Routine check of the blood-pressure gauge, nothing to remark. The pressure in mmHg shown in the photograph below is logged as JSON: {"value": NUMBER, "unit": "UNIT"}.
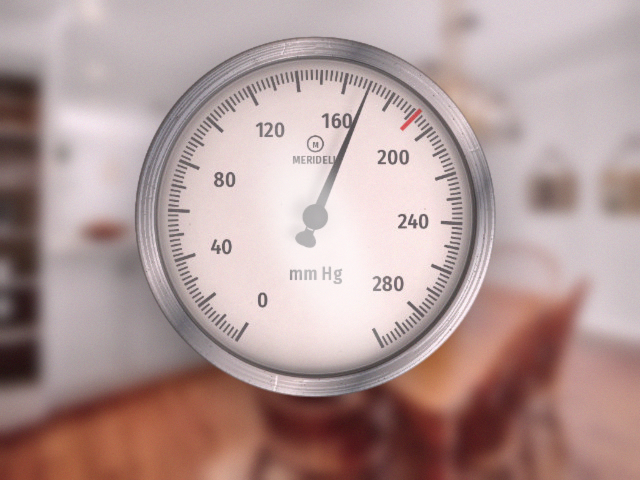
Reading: {"value": 170, "unit": "mmHg"}
